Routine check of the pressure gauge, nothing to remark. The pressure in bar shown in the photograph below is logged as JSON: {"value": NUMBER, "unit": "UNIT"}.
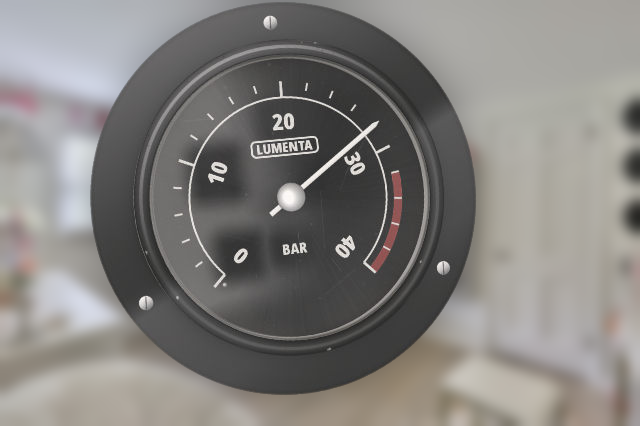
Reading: {"value": 28, "unit": "bar"}
